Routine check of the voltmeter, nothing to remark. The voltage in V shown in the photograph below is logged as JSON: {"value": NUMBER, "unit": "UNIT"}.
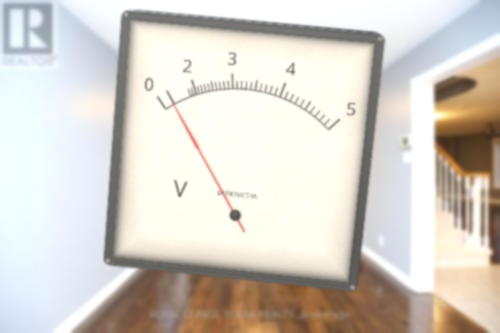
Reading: {"value": 1, "unit": "V"}
